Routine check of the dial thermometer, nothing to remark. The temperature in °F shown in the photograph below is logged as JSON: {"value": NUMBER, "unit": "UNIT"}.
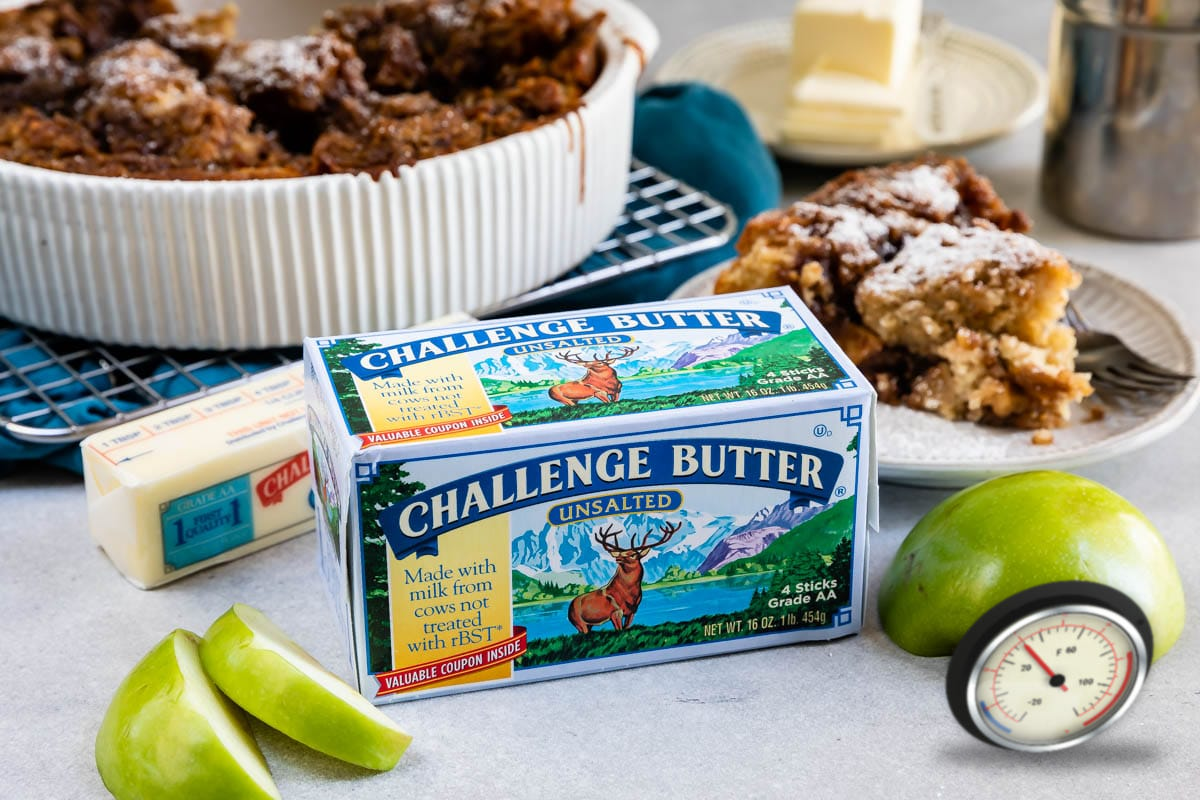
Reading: {"value": 32, "unit": "°F"}
